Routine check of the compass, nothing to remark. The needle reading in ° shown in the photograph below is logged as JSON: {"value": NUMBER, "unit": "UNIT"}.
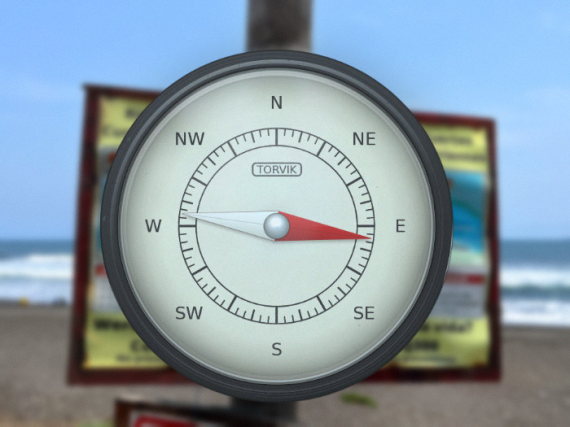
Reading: {"value": 97.5, "unit": "°"}
